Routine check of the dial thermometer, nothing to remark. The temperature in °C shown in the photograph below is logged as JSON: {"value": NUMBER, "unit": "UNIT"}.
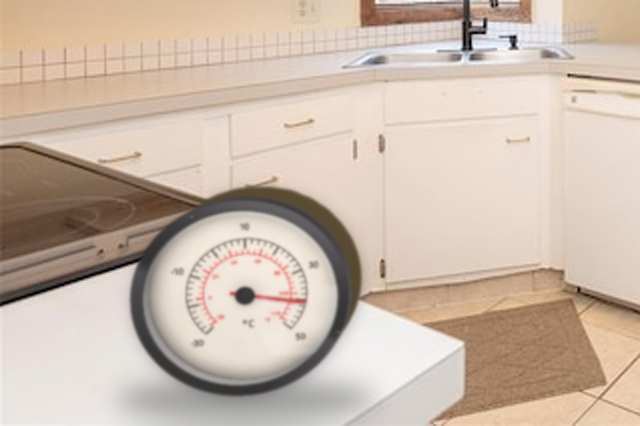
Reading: {"value": 40, "unit": "°C"}
